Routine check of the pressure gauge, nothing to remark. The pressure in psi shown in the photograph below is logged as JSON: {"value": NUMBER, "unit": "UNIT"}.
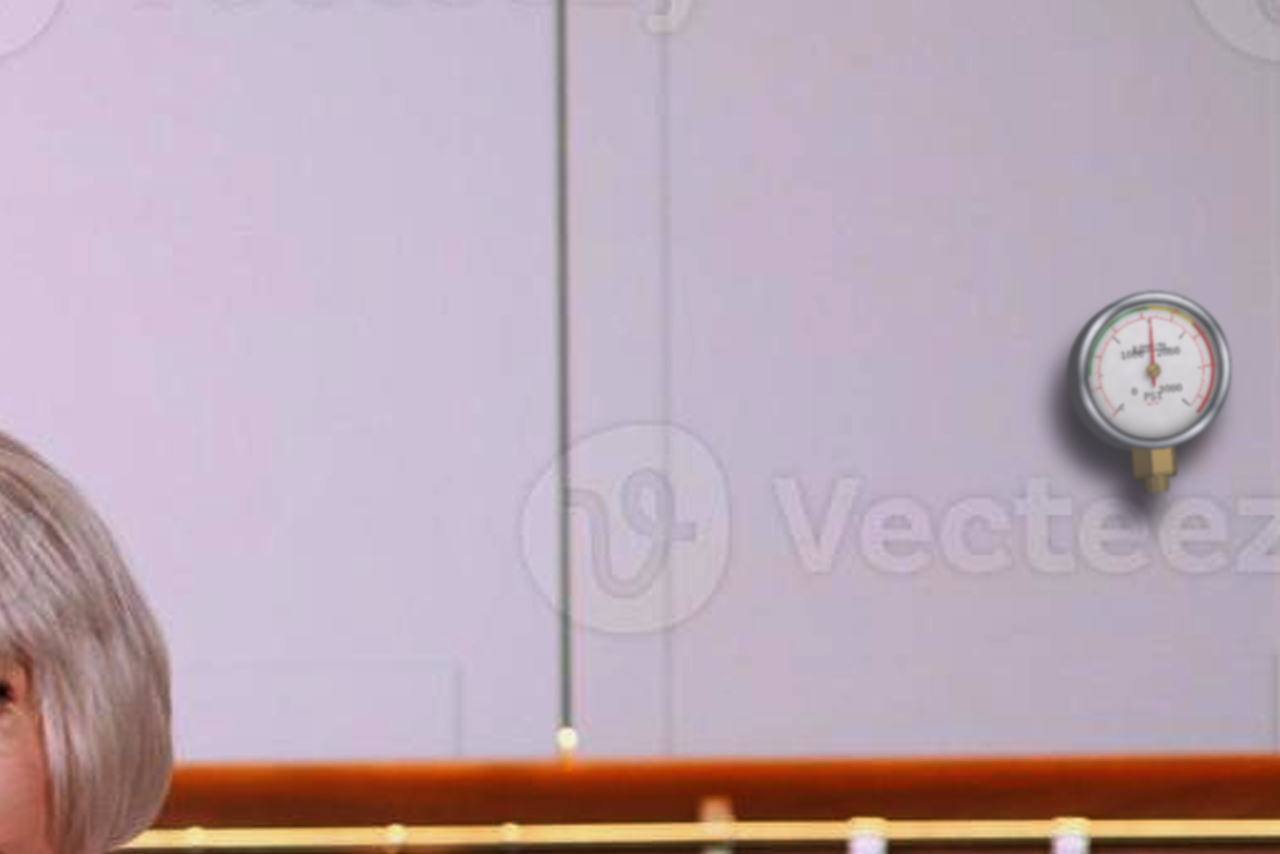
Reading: {"value": 1500, "unit": "psi"}
